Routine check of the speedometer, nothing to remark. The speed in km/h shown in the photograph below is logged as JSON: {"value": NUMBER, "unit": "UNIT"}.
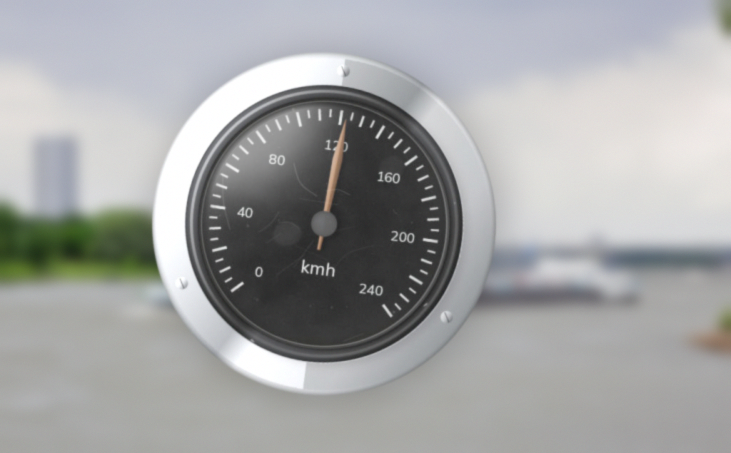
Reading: {"value": 122.5, "unit": "km/h"}
